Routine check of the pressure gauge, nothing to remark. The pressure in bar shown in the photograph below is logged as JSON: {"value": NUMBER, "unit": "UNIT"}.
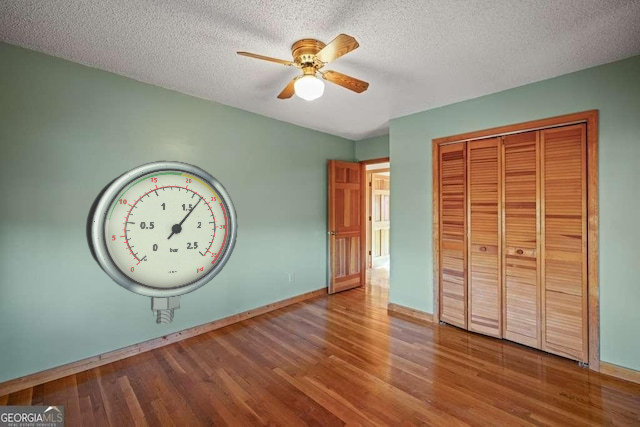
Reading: {"value": 1.6, "unit": "bar"}
